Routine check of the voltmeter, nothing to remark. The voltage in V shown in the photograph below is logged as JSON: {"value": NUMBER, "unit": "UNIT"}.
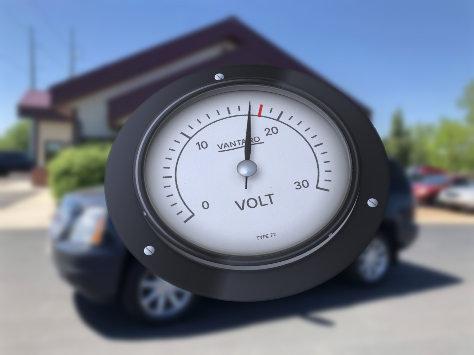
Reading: {"value": 17, "unit": "V"}
